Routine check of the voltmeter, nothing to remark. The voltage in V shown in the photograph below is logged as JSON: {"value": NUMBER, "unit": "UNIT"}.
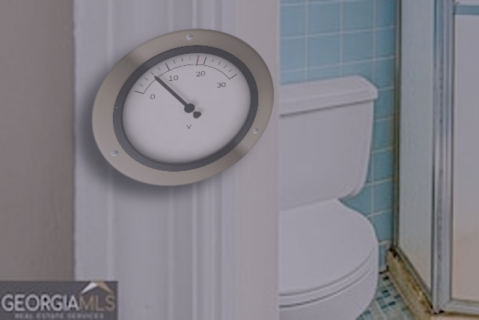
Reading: {"value": 6, "unit": "V"}
